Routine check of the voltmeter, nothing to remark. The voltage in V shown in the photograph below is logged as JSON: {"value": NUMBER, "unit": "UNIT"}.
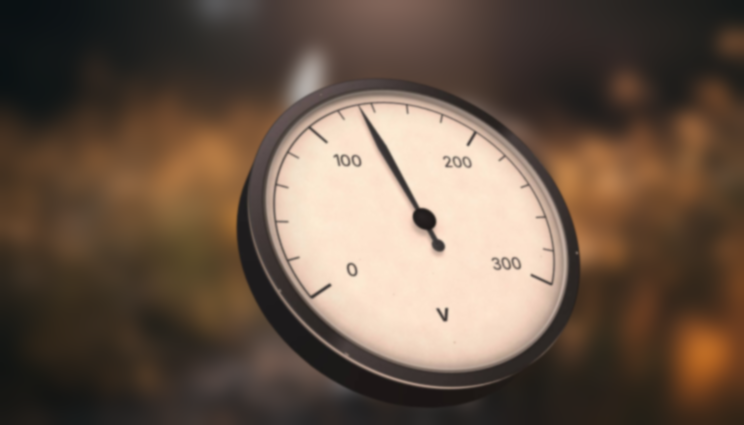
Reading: {"value": 130, "unit": "V"}
